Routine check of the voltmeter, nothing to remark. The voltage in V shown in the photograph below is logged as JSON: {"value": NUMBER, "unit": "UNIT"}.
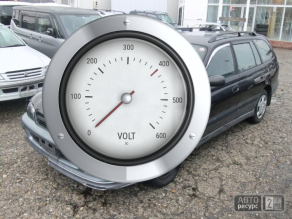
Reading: {"value": 0, "unit": "V"}
